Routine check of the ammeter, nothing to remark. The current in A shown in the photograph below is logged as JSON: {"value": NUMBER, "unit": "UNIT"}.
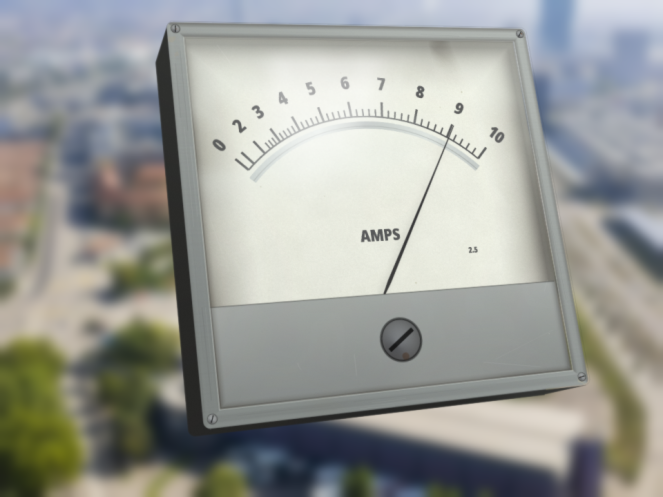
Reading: {"value": 9, "unit": "A"}
